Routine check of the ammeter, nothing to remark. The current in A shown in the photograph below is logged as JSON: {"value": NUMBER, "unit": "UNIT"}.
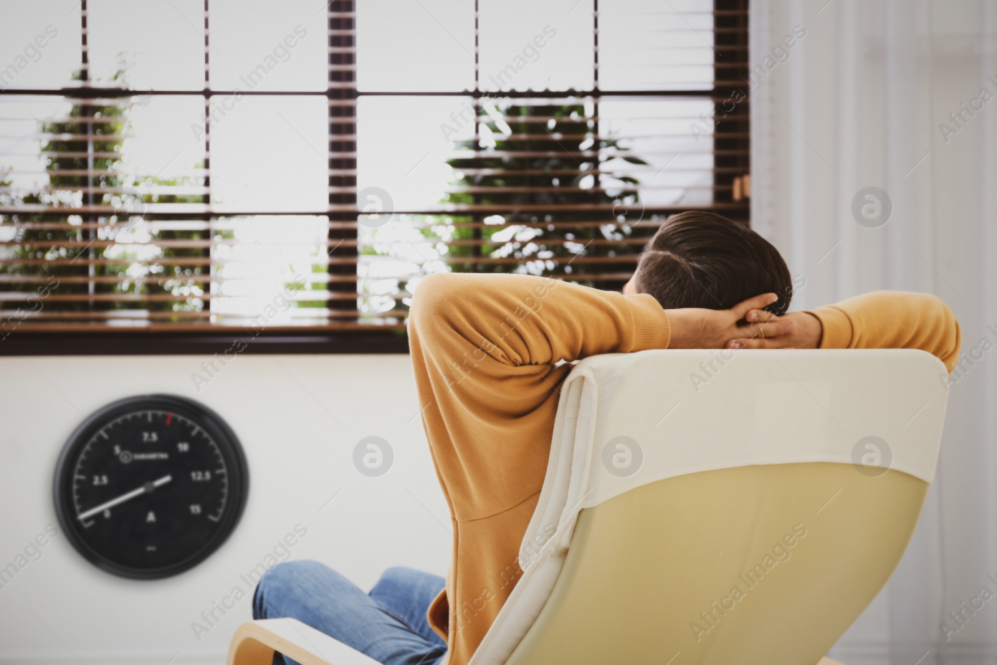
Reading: {"value": 0.5, "unit": "A"}
